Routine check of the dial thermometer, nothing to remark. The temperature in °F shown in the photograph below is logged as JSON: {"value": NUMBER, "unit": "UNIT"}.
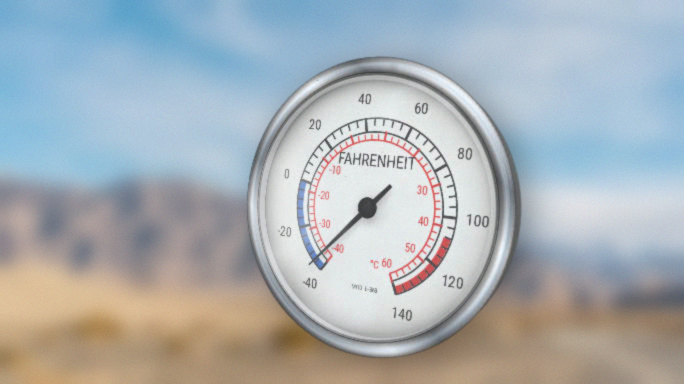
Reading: {"value": -36, "unit": "°F"}
